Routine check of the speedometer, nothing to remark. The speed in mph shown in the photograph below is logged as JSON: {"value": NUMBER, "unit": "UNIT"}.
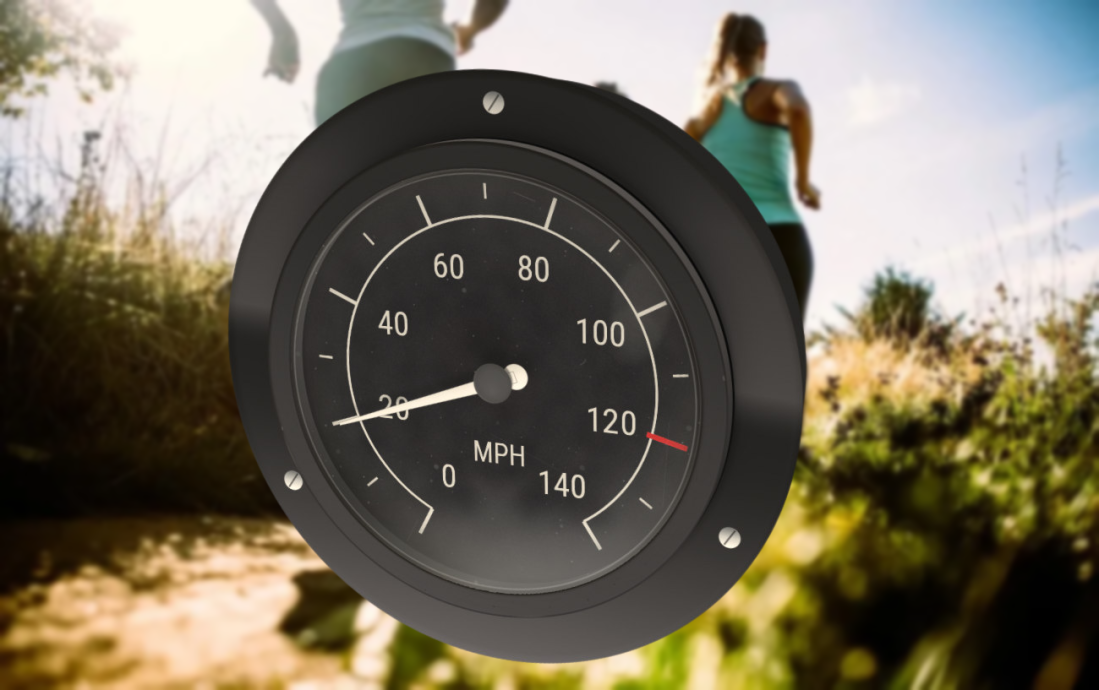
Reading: {"value": 20, "unit": "mph"}
